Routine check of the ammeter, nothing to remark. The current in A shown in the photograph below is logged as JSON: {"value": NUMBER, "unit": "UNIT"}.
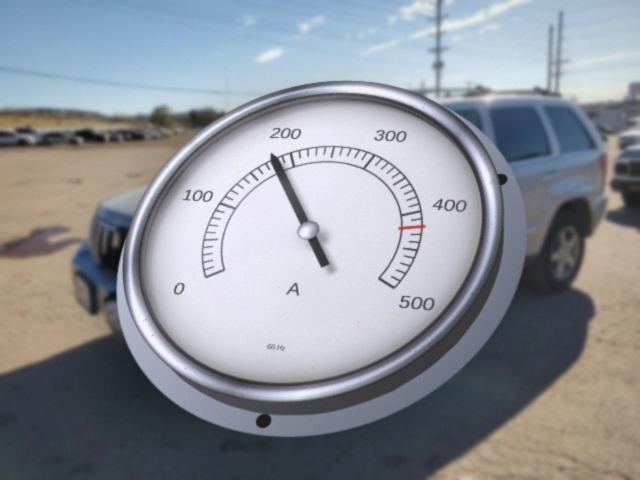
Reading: {"value": 180, "unit": "A"}
